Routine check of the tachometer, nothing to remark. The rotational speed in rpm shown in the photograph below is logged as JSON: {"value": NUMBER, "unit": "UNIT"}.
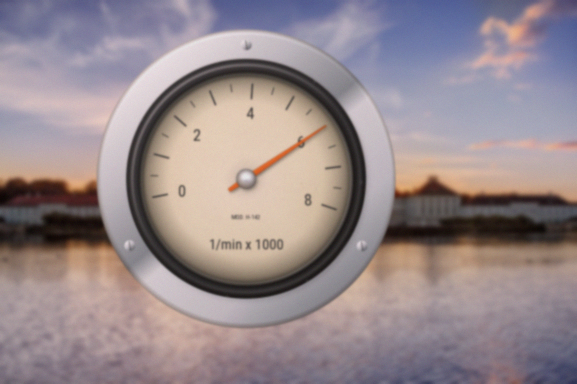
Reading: {"value": 6000, "unit": "rpm"}
